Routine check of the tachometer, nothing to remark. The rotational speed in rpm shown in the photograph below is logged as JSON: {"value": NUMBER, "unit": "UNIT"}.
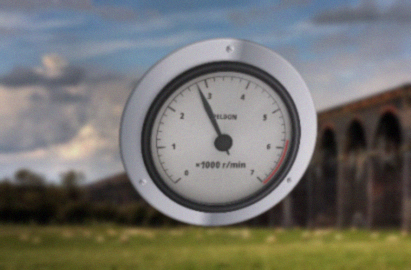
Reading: {"value": 2800, "unit": "rpm"}
